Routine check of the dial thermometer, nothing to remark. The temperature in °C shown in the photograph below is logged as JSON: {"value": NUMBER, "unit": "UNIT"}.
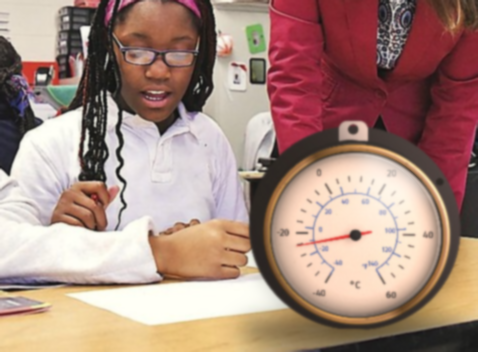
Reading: {"value": -24, "unit": "°C"}
